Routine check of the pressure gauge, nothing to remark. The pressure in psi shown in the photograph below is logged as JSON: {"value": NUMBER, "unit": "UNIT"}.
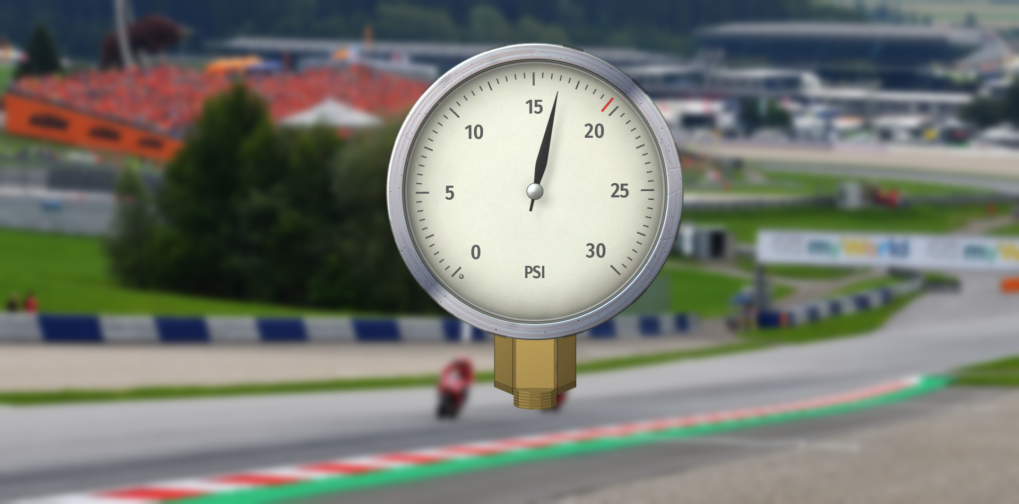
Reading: {"value": 16.5, "unit": "psi"}
